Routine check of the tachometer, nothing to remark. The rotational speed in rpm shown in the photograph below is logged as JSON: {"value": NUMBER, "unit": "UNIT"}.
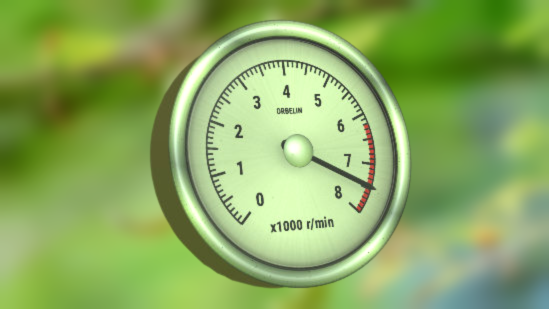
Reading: {"value": 7500, "unit": "rpm"}
